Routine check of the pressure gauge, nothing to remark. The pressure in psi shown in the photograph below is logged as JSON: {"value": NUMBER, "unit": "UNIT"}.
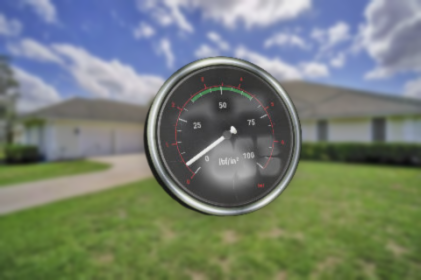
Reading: {"value": 5, "unit": "psi"}
